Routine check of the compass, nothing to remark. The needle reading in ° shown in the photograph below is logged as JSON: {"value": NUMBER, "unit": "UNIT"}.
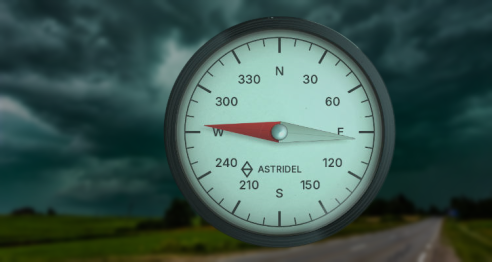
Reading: {"value": 275, "unit": "°"}
